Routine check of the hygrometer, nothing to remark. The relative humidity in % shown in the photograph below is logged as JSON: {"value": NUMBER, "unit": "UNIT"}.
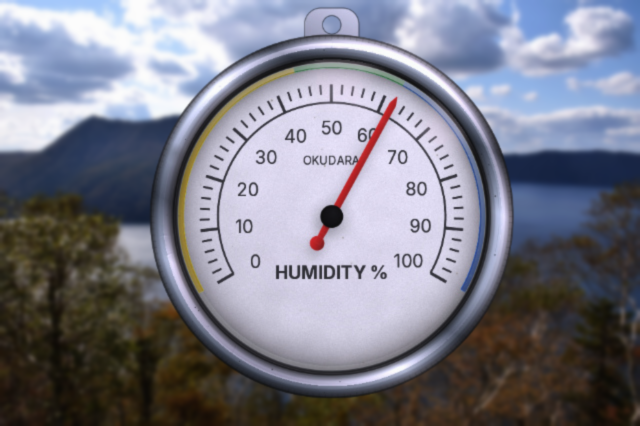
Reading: {"value": 62, "unit": "%"}
